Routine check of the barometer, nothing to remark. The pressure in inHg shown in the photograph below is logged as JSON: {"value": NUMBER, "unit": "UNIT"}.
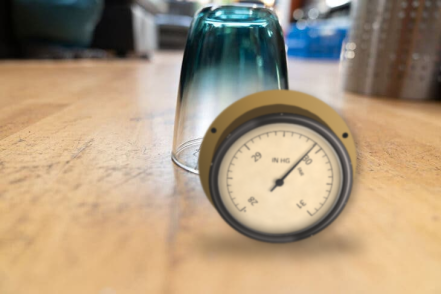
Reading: {"value": 29.9, "unit": "inHg"}
